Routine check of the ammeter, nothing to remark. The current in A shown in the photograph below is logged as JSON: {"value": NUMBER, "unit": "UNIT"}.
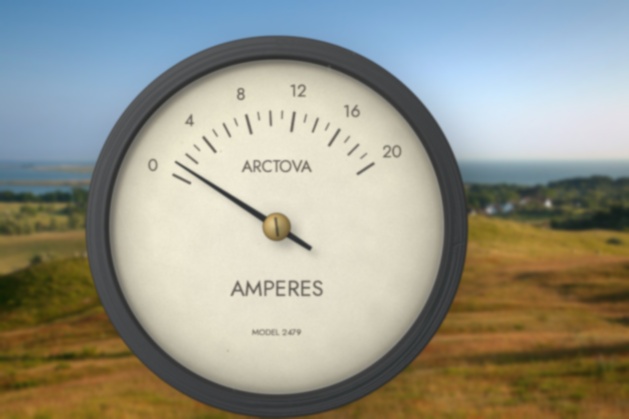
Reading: {"value": 1, "unit": "A"}
